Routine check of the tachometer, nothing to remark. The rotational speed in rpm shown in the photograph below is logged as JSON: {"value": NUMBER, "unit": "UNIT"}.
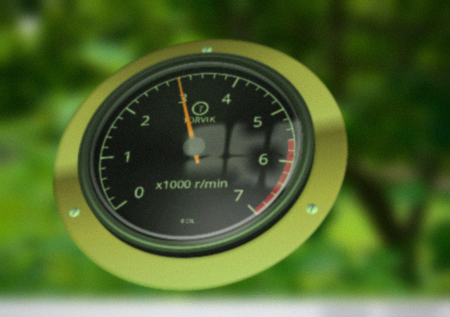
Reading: {"value": 3000, "unit": "rpm"}
